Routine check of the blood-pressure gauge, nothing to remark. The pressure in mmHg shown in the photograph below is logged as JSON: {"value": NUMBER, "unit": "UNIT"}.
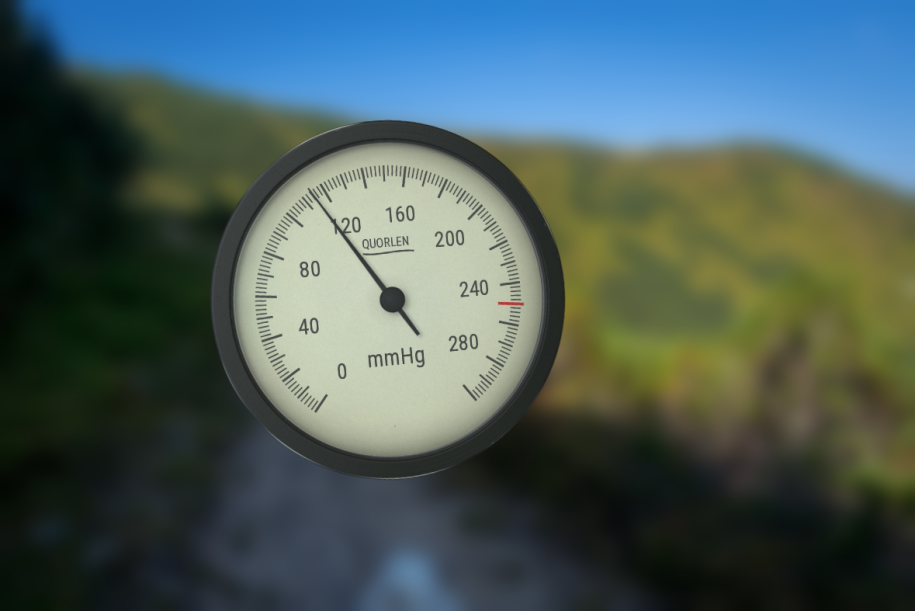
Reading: {"value": 114, "unit": "mmHg"}
